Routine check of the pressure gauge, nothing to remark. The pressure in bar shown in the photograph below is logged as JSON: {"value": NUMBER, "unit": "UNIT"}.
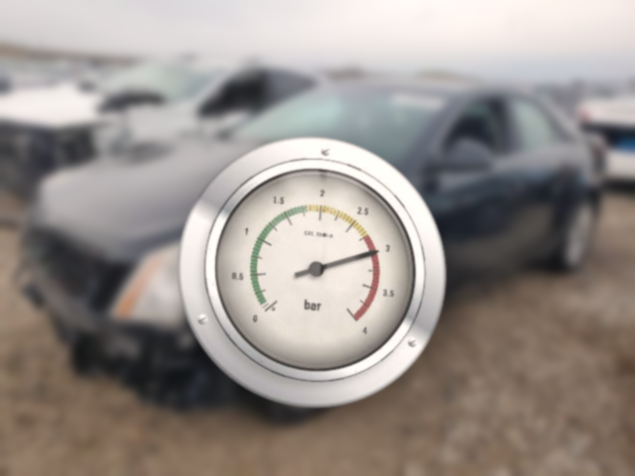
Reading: {"value": 3, "unit": "bar"}
